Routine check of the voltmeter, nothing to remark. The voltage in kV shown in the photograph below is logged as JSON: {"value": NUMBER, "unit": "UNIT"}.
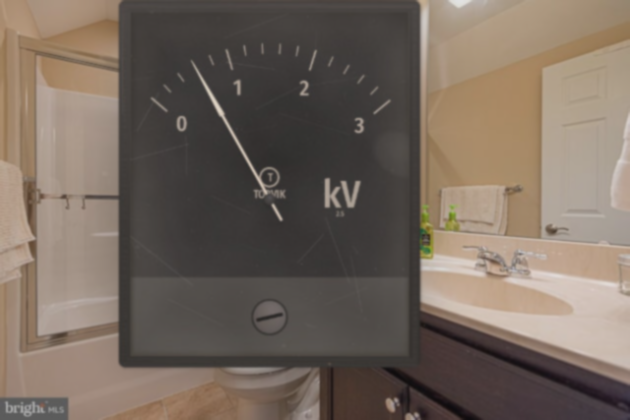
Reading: {"value": 0.6, "unit": "kV"}
